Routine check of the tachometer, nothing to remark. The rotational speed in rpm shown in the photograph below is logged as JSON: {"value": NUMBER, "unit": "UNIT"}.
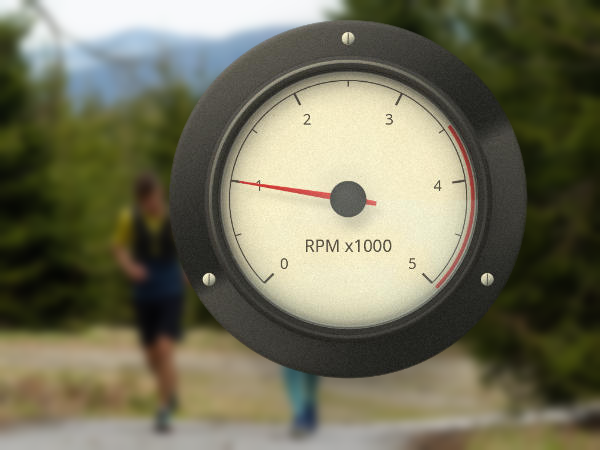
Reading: {"value": 1000, "unit": "rpm"}
